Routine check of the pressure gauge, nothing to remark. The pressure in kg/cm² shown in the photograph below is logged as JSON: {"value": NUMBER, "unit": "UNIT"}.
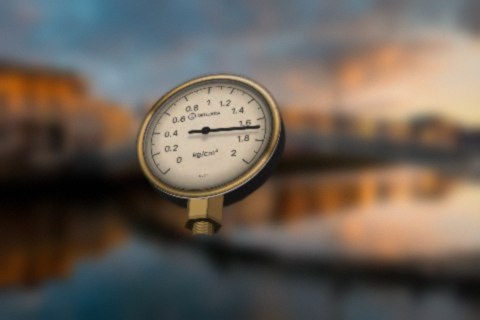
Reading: {"value": 1.7, "unit": "kg/cm²"}
